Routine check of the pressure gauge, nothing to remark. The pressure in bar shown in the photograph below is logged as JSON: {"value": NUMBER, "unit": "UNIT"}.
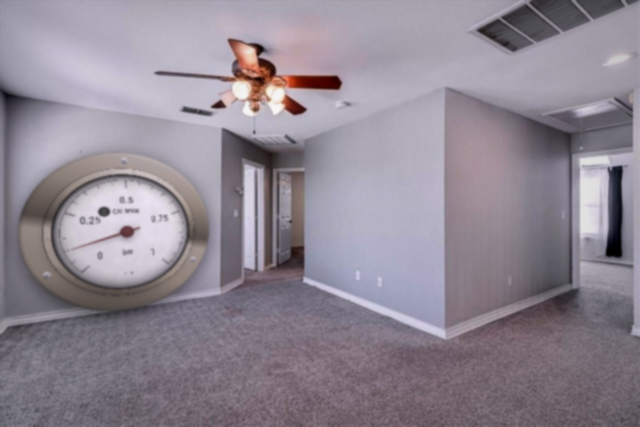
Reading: {"value": 0.1, "unit": "bar"}
